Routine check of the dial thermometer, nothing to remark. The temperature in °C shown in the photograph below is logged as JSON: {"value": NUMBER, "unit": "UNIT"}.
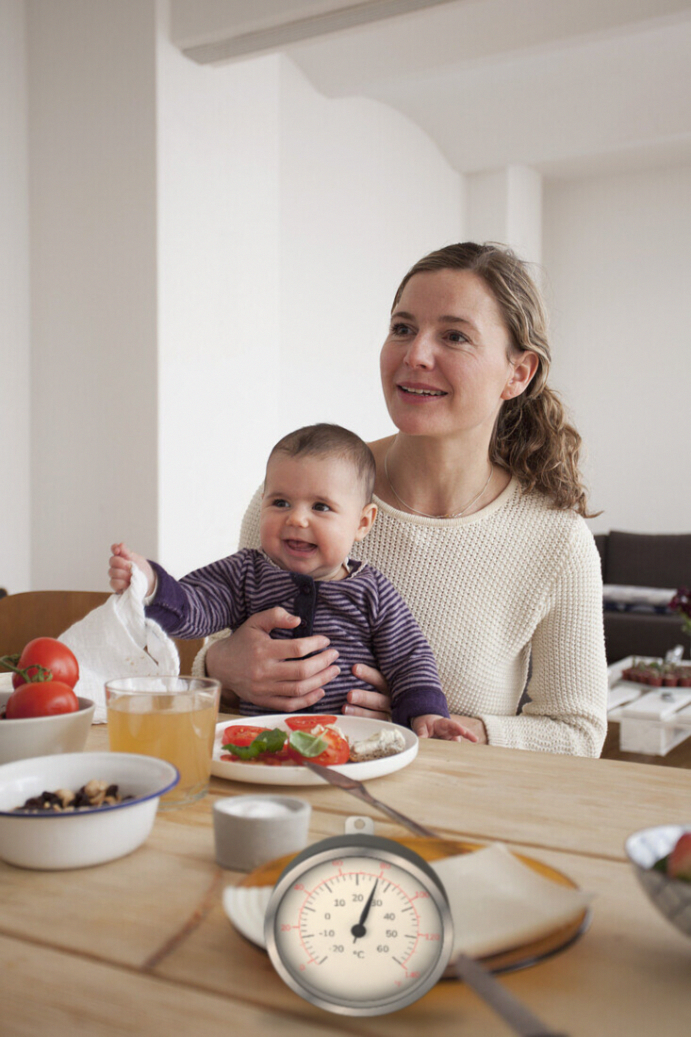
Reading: {"value": 26, "unit": "°C"}
